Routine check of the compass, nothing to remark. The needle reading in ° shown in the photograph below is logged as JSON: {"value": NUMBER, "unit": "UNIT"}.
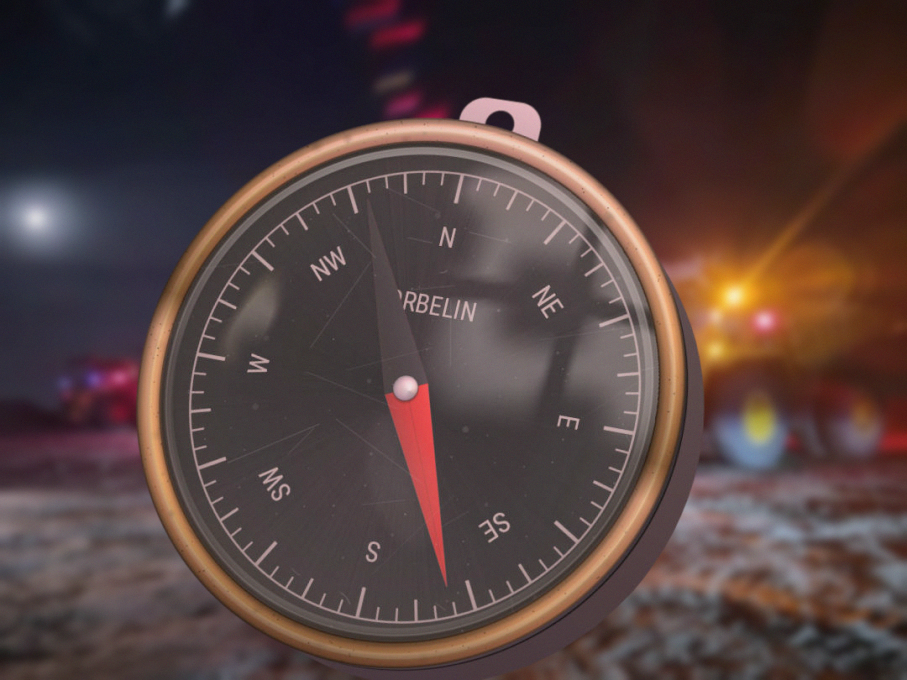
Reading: {"value": 155, "unit": "°"}
